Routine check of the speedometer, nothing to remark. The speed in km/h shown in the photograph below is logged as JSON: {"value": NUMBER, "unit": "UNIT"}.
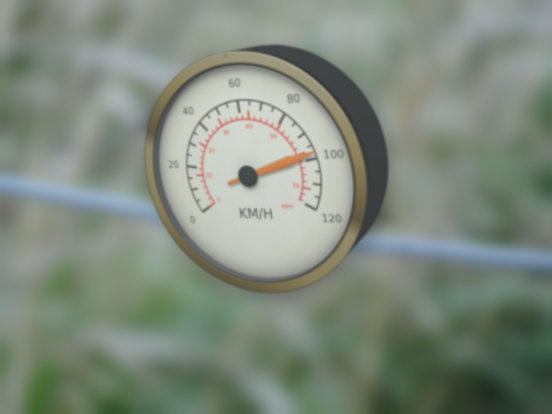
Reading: {"value": 97.5, "unit": "km/h"}
